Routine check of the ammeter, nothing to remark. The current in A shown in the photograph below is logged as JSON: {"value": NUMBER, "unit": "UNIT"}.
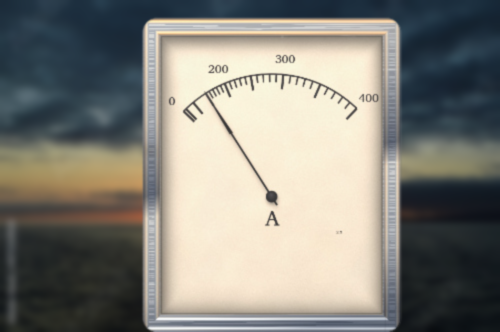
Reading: {"value": 150, "unit": "A"}
